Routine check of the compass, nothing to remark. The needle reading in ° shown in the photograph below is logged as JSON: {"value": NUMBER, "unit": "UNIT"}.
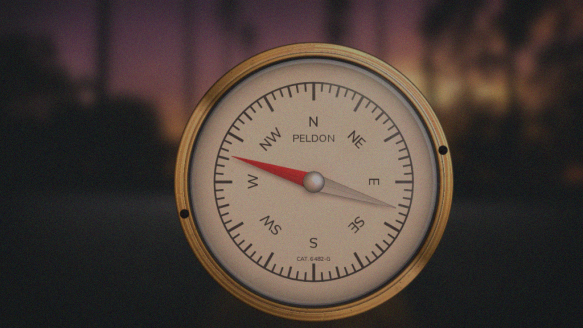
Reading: {"value": 287.5, "unit": "°"}
